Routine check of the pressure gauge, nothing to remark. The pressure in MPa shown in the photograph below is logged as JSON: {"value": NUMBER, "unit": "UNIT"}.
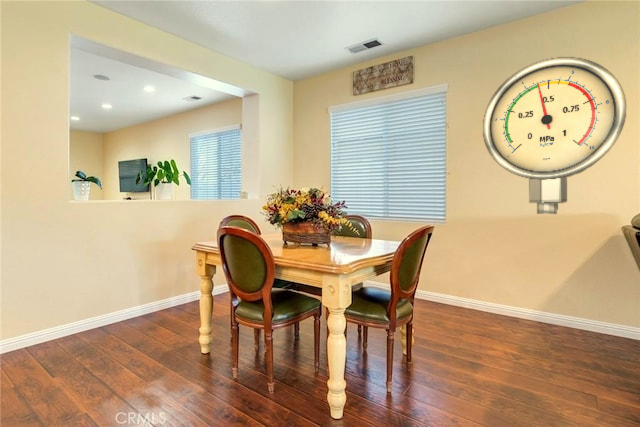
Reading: {"value": 0.45, "unit": "MPa"}
